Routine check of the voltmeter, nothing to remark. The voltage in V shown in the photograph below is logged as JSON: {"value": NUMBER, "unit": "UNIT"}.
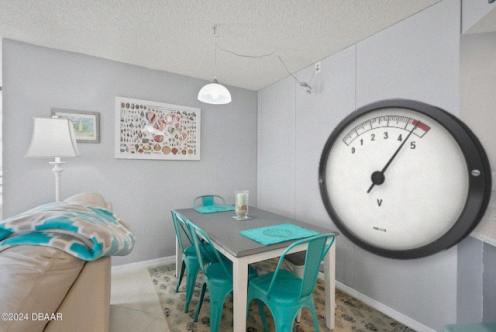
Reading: {"value": 4.5, "unit": "V"}
